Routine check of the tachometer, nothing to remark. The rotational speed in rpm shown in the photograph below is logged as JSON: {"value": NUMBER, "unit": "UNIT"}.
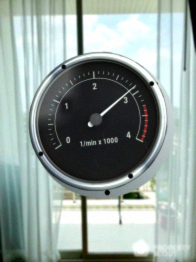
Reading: {"value": 2900, "unit": "rpm"}
